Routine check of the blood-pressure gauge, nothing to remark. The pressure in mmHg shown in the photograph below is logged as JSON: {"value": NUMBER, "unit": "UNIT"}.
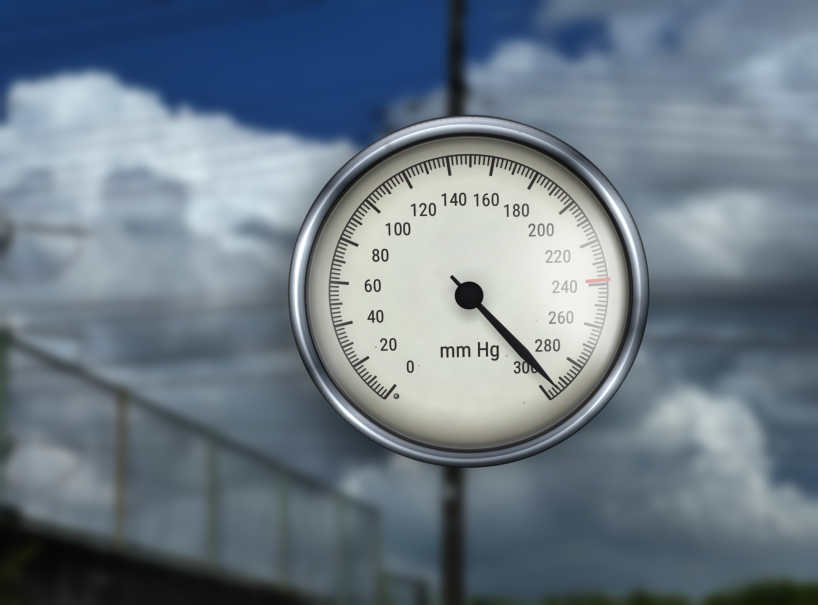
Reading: {"value": 294, "unit": "mmHg"}
